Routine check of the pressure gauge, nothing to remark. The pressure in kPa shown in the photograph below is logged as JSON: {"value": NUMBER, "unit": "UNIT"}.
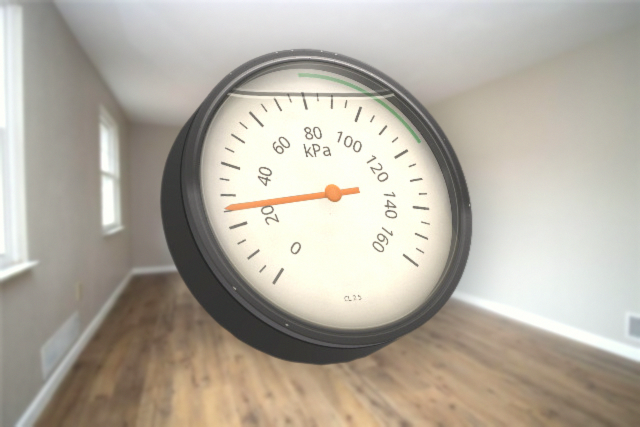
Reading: {"value": 25, "unit": "kPa"}
